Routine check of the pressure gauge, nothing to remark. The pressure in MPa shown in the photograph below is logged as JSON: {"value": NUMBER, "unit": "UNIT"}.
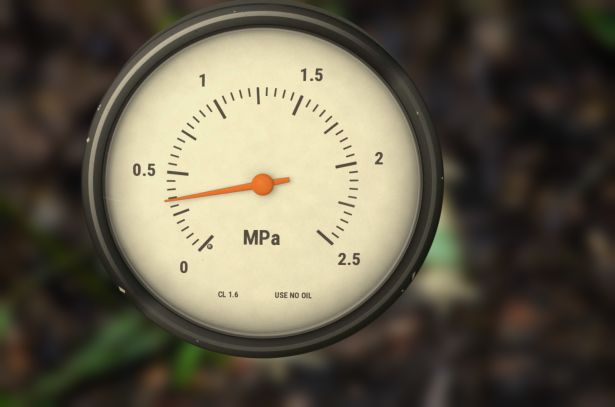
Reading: {"value": 0.35, "unit": "MPa"}
